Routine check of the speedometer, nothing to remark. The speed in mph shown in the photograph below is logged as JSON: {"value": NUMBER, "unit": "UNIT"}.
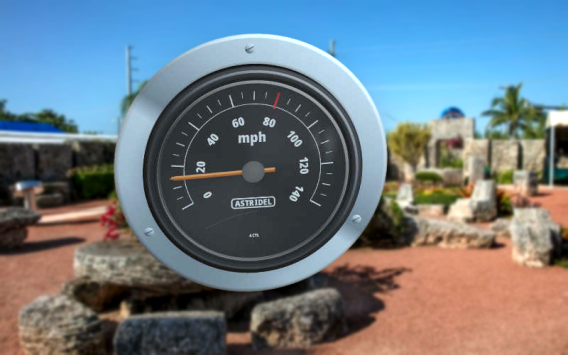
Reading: {"value": 15, "unit": "mph"}
